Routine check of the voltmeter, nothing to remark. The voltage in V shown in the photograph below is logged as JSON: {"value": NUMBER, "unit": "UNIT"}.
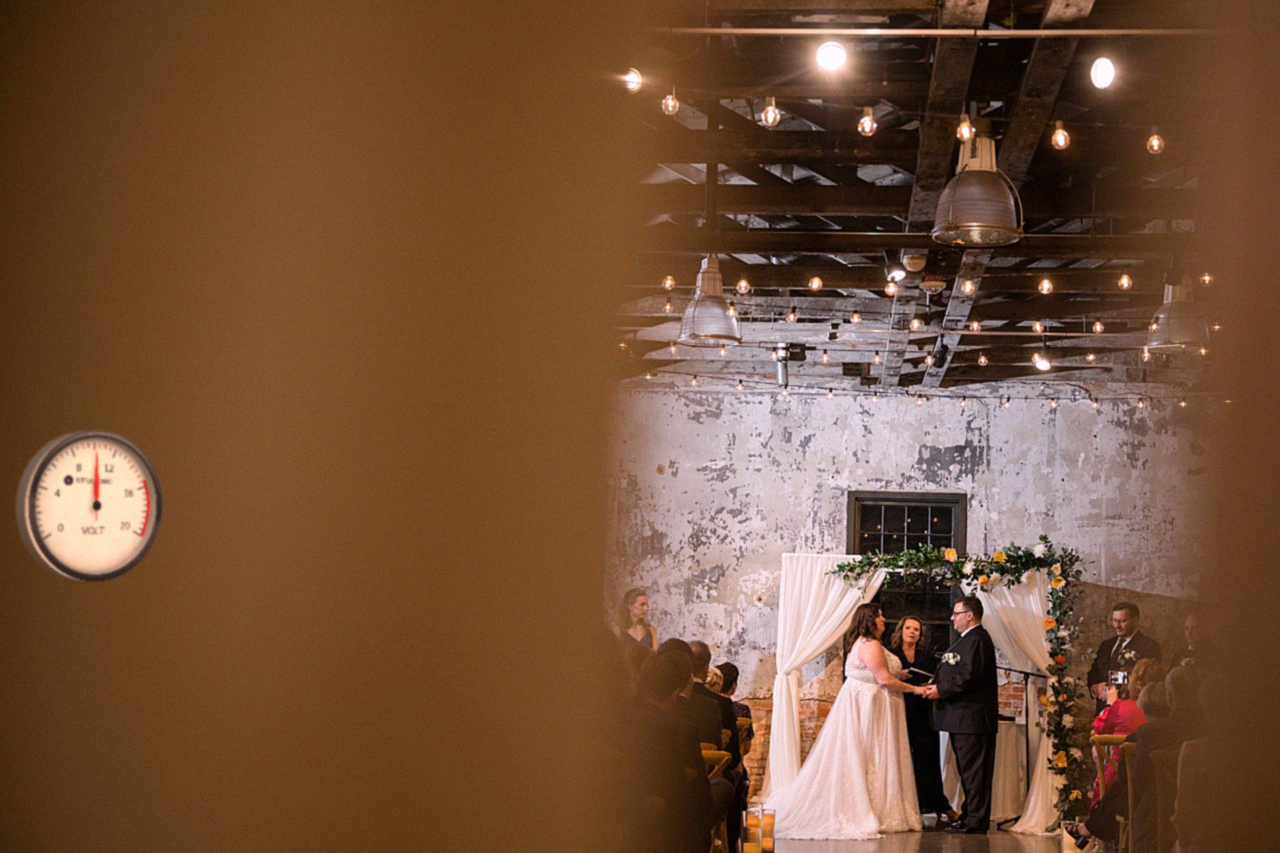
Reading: {"value": 10, "unit": "V"}
